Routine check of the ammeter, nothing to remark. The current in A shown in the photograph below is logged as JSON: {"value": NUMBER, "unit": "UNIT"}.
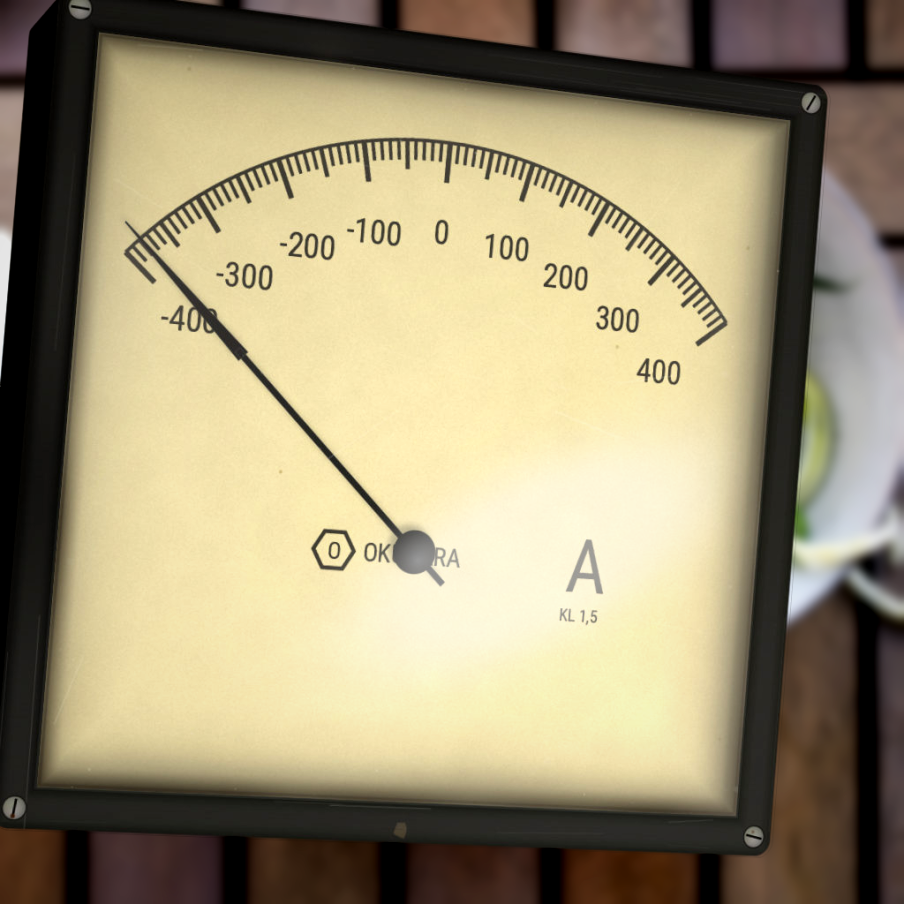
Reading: {"value": -380, "unit": "A"}
